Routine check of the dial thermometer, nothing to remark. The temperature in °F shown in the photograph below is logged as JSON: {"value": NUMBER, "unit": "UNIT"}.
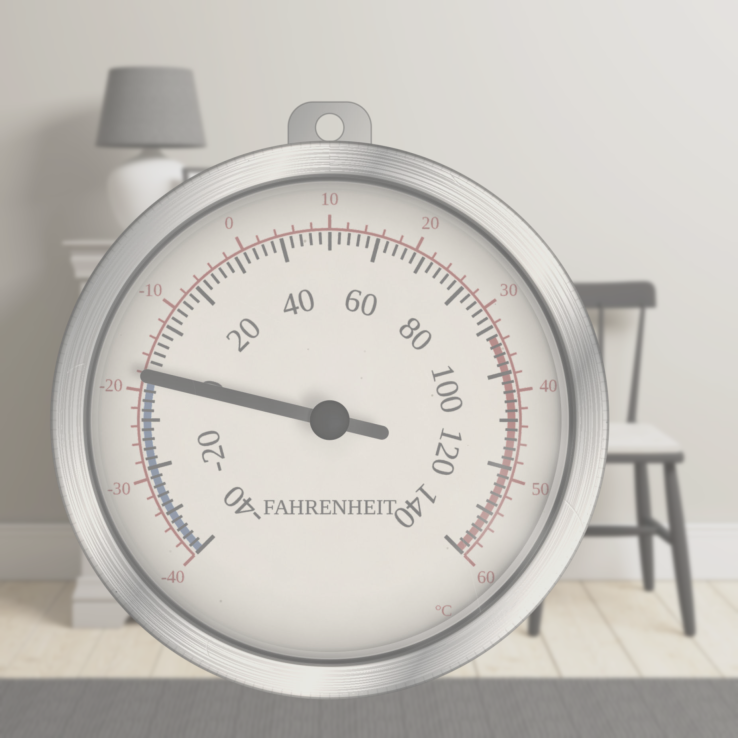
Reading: {"value": -1, "unit": "°F"}
